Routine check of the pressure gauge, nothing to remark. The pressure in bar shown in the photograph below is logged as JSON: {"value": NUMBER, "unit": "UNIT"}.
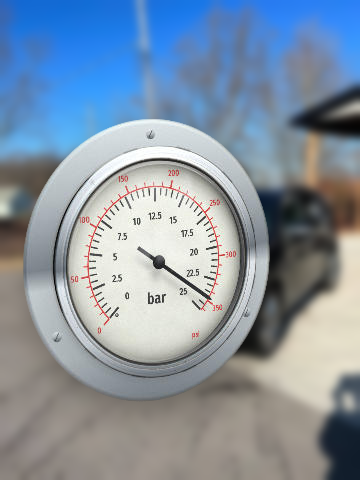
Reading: {"value": 24, "unit": "bar"}
